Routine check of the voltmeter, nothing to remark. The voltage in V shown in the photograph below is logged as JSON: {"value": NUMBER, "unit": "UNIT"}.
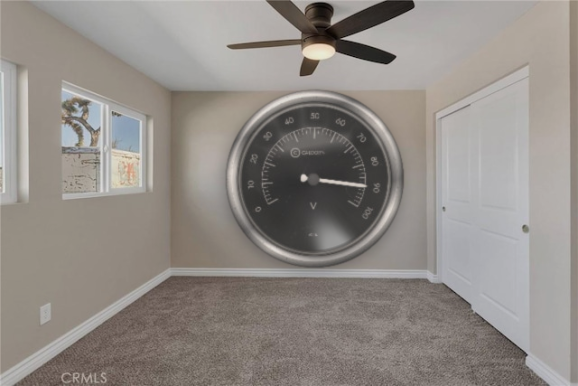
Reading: {"value": 90, "unit": "V"}
